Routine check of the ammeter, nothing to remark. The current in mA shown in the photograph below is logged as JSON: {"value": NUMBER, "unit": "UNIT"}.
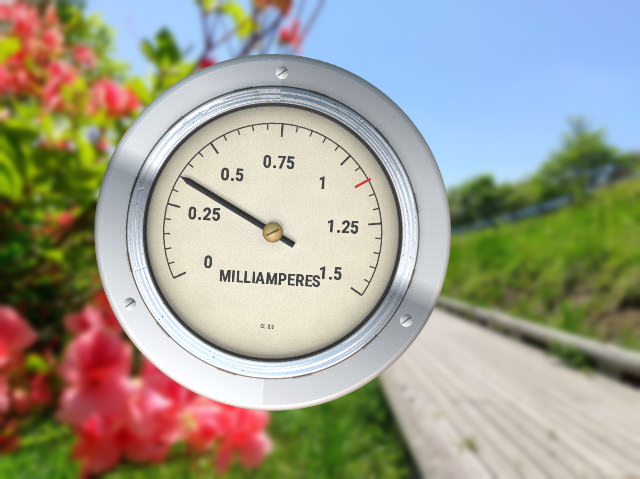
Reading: {"value": 0.35, "unit": "mA"}
